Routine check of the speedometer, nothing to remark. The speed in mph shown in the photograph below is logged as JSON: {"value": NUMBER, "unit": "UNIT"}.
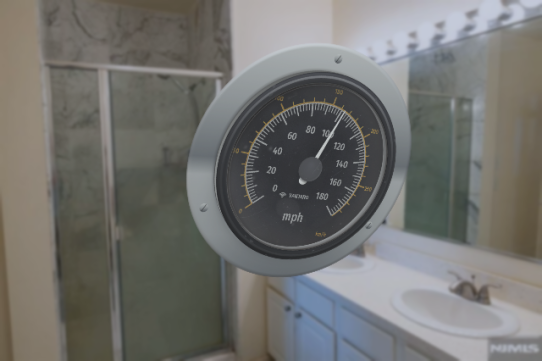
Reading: {"value": 100, "unit": "mph"}
